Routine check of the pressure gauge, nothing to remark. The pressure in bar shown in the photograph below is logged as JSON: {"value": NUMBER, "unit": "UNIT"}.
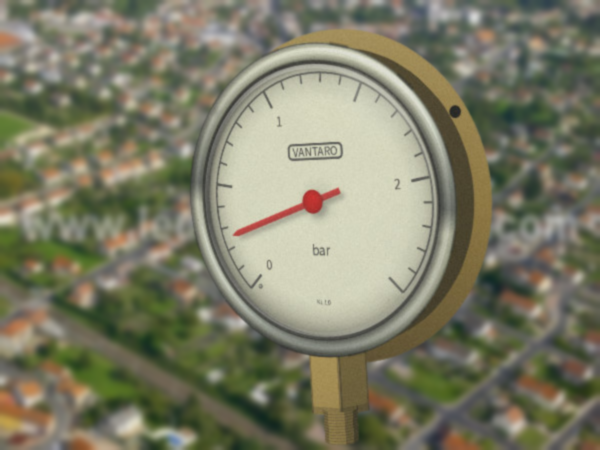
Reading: {"value": 0.25, "unit": "bar"}
